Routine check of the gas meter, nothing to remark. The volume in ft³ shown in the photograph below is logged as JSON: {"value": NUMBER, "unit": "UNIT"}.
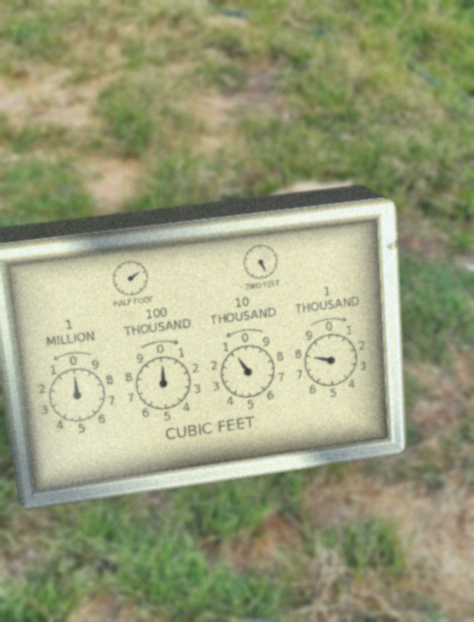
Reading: {"value": 800, "unit": "ft³"}
